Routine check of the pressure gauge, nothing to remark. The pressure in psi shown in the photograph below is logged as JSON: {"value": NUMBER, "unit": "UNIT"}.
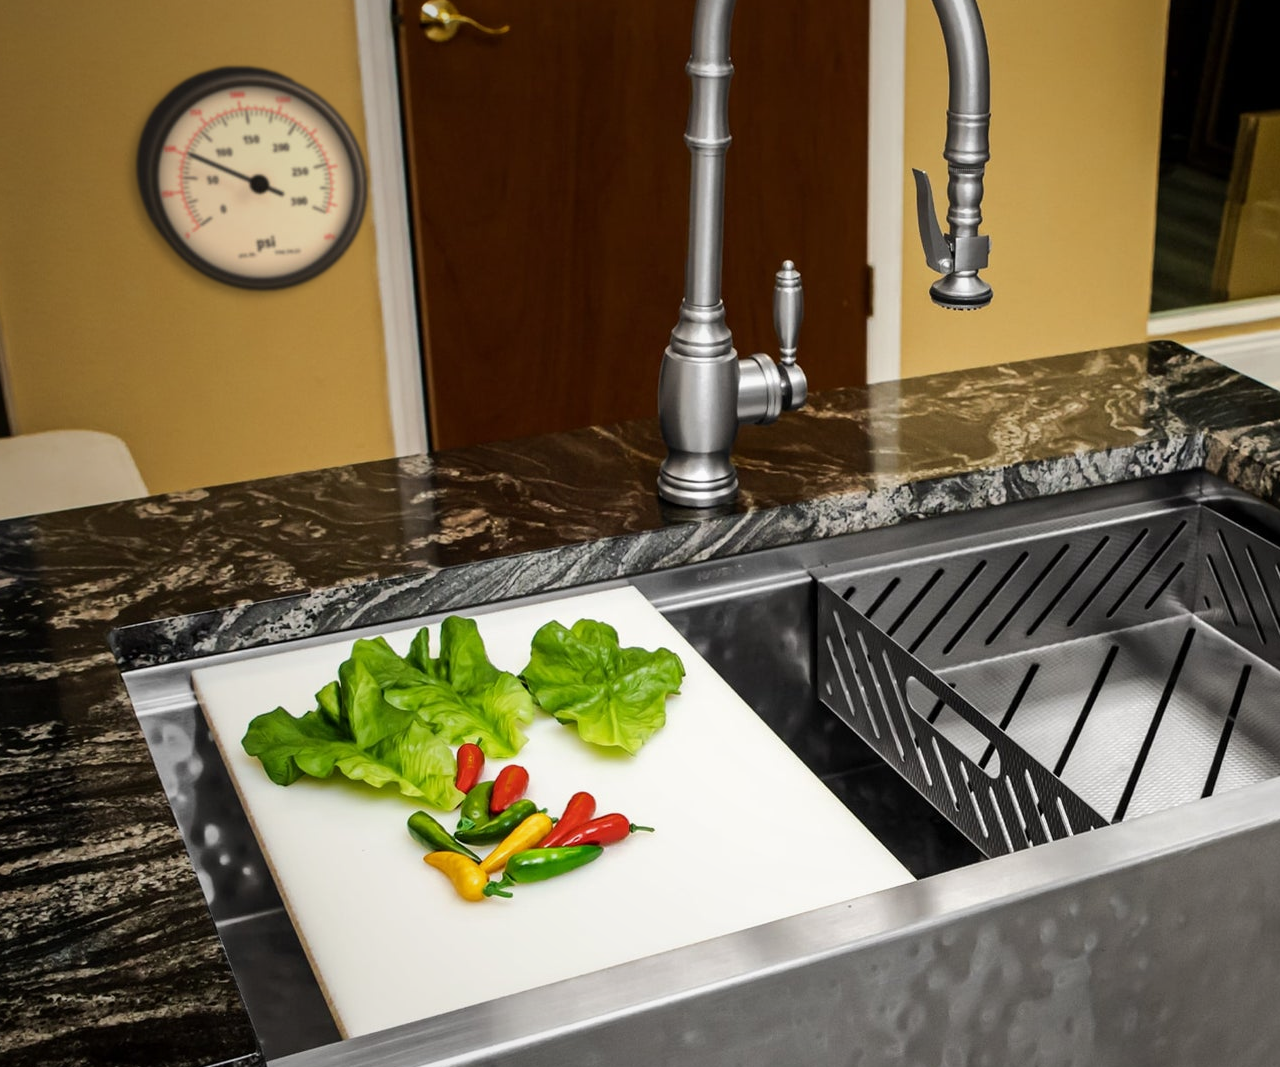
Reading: {"value": 75, "unit": "psi"}
